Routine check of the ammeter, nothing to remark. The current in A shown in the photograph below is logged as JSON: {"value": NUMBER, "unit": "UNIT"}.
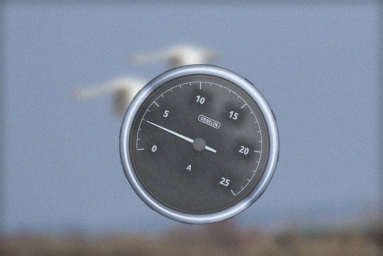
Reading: {"value": 3, "unit": "A"}
